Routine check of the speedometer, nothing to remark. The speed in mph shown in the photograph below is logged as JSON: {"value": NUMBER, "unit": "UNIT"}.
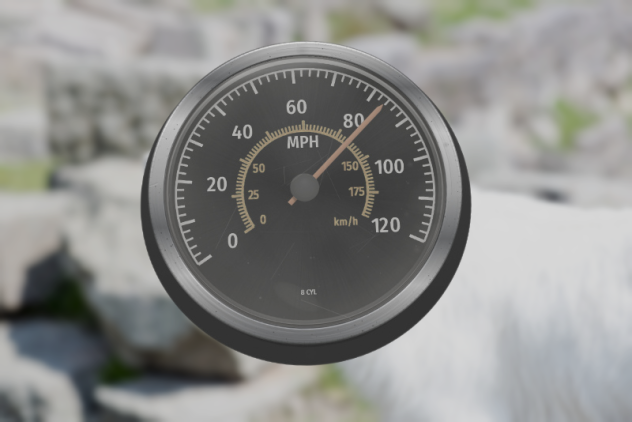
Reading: {"value": 84, "unit": "mph"}
